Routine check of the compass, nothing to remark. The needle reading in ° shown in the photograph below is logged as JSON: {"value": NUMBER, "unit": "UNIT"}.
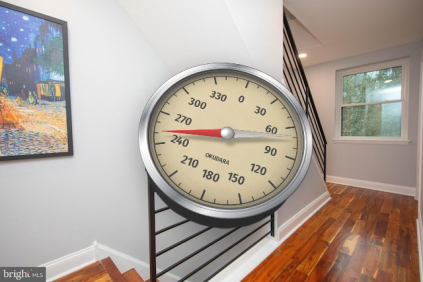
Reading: {"value": 250, "unit": "°"}
